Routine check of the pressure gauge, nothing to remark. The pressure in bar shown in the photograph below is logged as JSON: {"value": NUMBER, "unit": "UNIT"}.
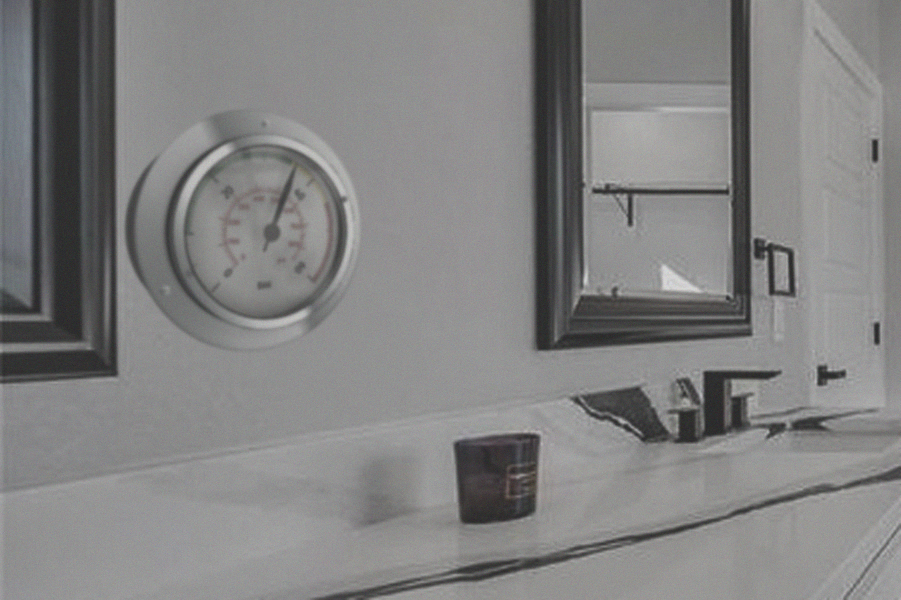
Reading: {"value": 35, "unit": "bar"}
